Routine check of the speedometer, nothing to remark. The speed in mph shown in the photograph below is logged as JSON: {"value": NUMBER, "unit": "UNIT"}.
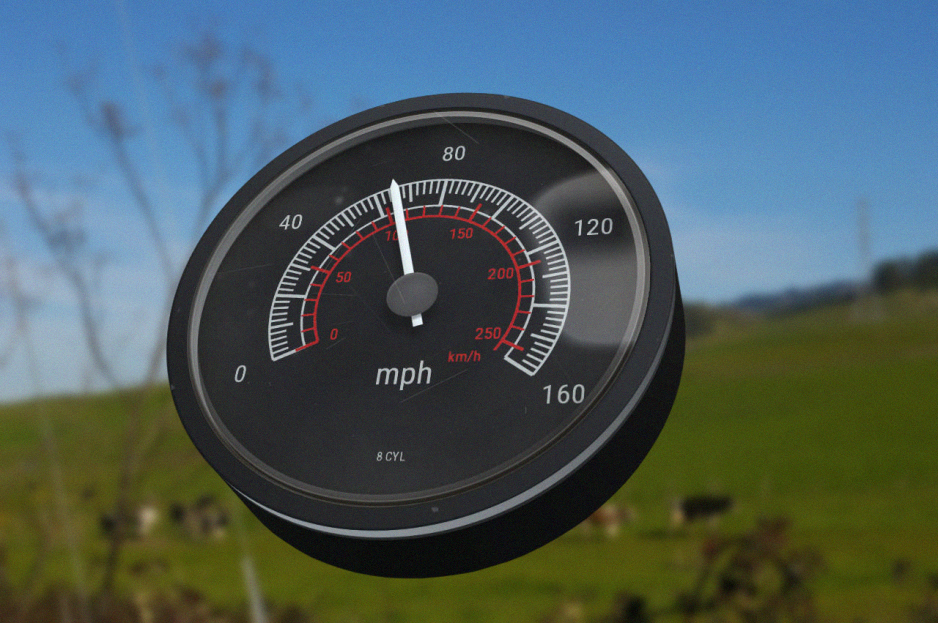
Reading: {"value": 66, "unit": "mph"}
